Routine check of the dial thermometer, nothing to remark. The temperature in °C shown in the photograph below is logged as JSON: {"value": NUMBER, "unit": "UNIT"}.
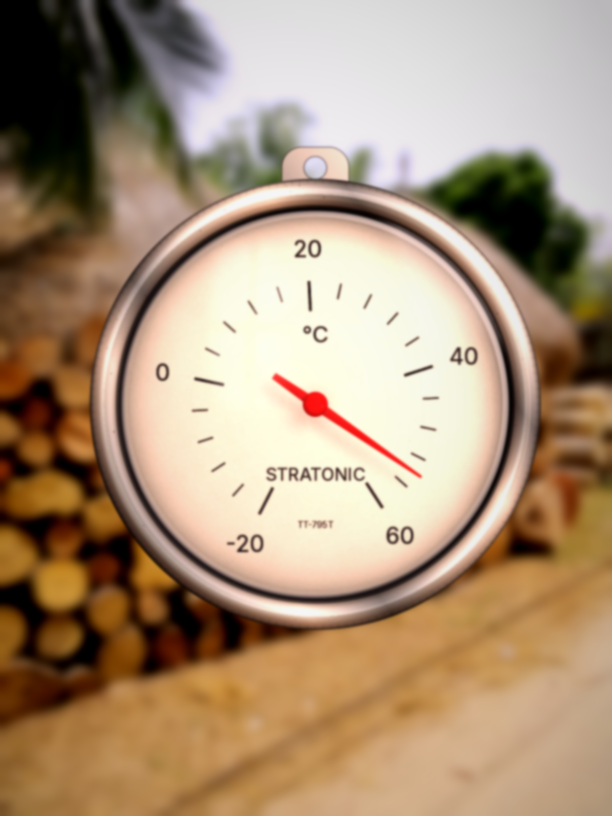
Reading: {"value": 54, "unit": "°C"}
